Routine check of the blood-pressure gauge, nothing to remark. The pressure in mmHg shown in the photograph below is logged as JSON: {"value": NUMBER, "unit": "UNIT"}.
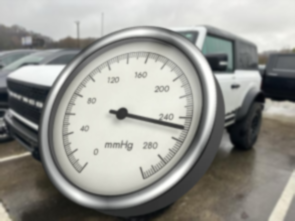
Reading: {"value": 250, "unit": "mmHg"}
